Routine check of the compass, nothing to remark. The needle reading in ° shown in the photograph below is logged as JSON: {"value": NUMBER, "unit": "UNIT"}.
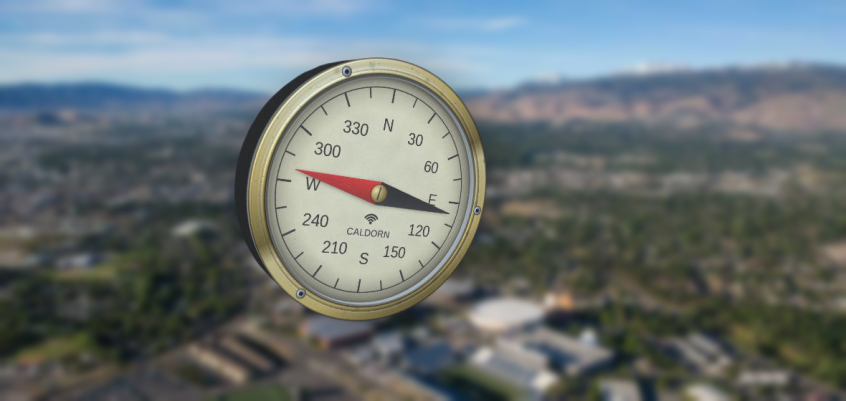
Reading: {"value": 277.5, "unit": "°"}
